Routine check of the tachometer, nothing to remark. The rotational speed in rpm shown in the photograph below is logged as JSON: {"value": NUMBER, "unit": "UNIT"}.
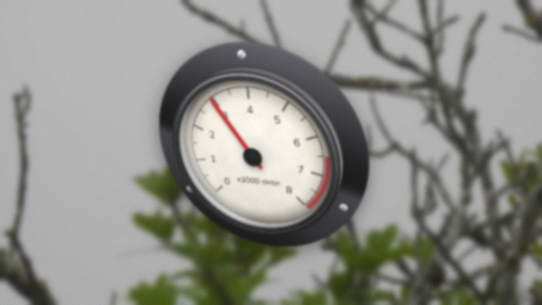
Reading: {"value": 3000, "unit": "rpm"}
